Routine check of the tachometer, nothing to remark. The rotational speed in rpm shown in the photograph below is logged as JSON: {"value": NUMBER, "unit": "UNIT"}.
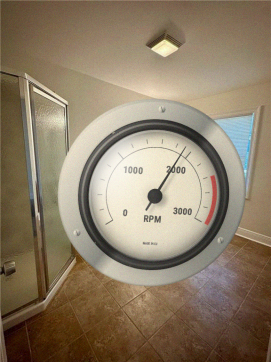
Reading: {"value": 1900, "unit": "rpm"}
